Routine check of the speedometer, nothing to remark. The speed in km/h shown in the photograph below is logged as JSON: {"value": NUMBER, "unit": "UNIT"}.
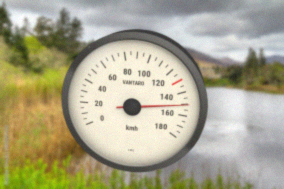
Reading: {"value": 150, "unit": "km/h"}
